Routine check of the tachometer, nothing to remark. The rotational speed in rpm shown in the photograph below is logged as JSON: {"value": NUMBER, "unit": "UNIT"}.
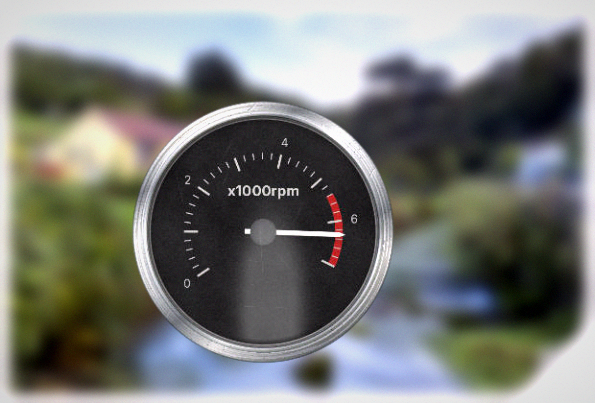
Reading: {"value": 6300, "unit": "rpm"}
